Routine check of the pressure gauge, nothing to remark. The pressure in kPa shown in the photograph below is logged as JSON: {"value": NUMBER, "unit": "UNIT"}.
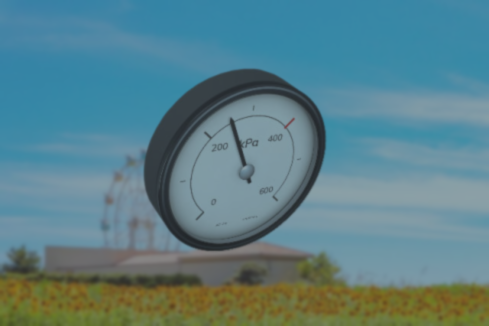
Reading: {"value": 250, "unit": "kPa"}
